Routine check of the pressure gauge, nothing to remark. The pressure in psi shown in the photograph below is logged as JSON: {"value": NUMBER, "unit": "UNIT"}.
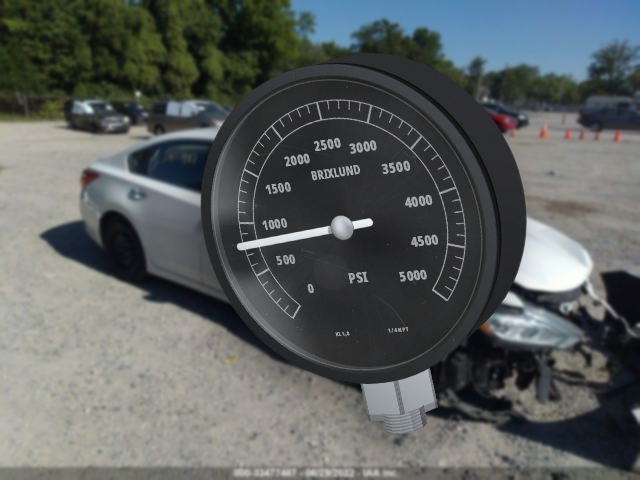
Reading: {"value": 800, "unit": "psi"}
